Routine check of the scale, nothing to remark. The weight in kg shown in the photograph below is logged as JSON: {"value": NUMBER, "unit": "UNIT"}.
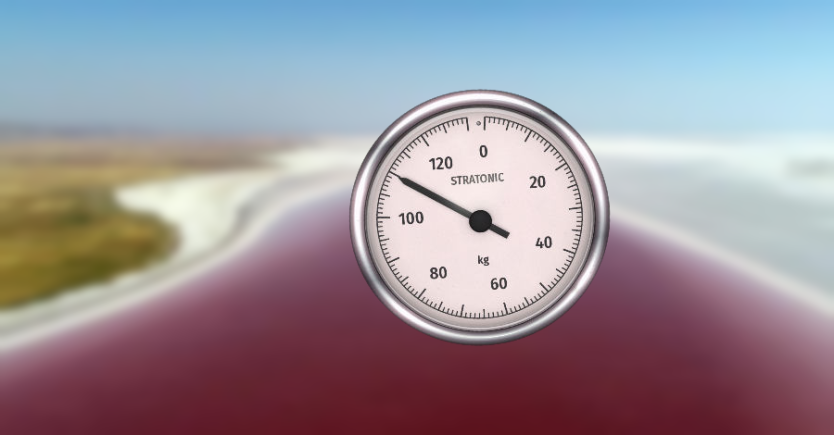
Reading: {"value": 110, "unit": "kg"}
